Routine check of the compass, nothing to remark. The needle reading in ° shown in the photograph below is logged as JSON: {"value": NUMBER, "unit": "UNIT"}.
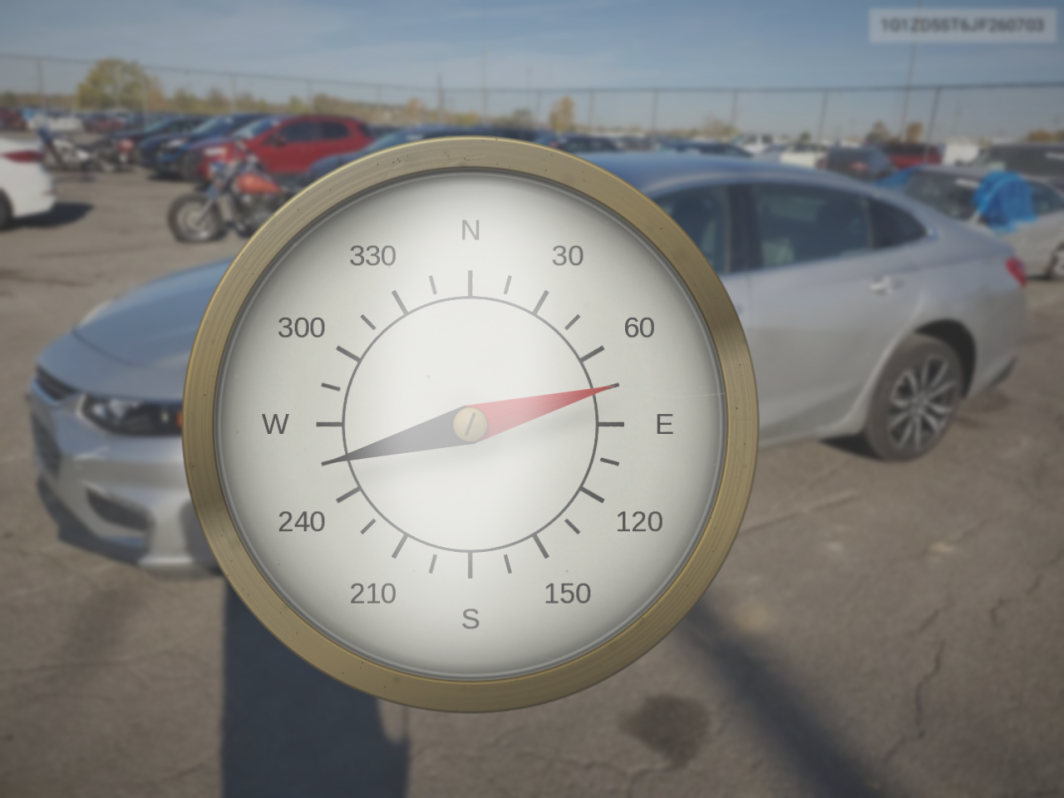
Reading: {"value": 75, "unit": "°"}
